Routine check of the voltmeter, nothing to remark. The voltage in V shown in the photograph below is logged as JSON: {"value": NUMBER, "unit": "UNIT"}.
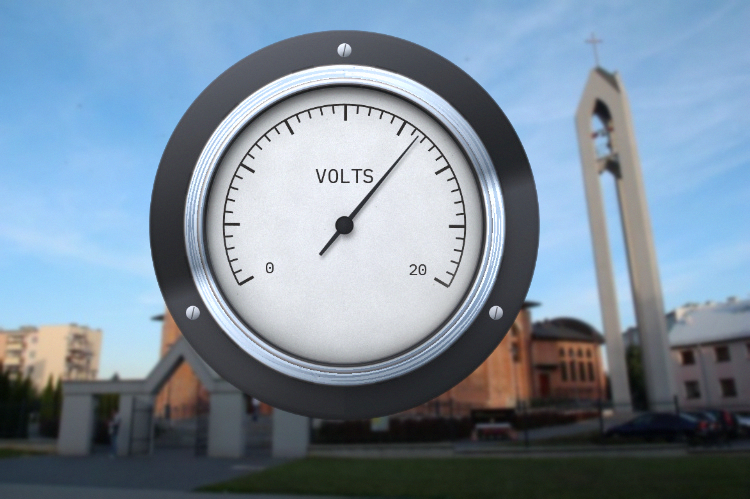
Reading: {"value": 13.25, "unit": "V"}
